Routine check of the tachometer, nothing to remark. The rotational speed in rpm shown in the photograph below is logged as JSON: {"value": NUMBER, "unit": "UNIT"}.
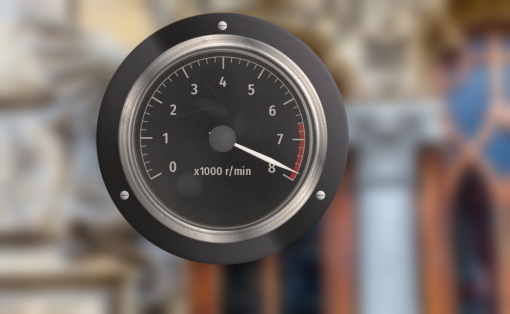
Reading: {"value": 7800, "unit": "rpm"}
